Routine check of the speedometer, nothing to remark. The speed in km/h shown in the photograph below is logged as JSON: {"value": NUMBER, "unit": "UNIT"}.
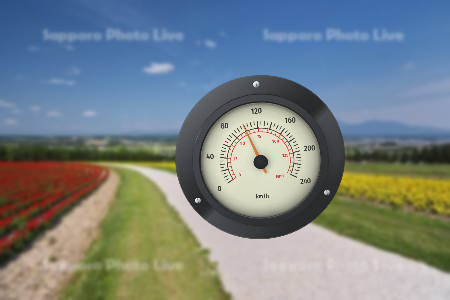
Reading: {"value": 100, "unit": "km/h"}
